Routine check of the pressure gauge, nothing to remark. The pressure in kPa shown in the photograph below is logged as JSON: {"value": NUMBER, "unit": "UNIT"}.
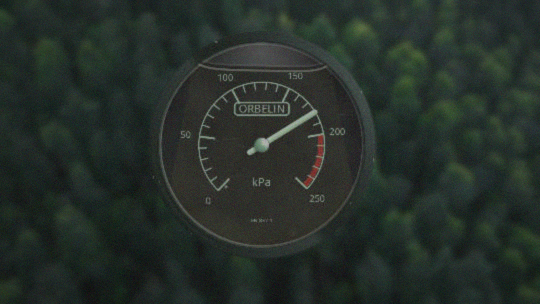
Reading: {"value": 180, "unit": "kPa"}
